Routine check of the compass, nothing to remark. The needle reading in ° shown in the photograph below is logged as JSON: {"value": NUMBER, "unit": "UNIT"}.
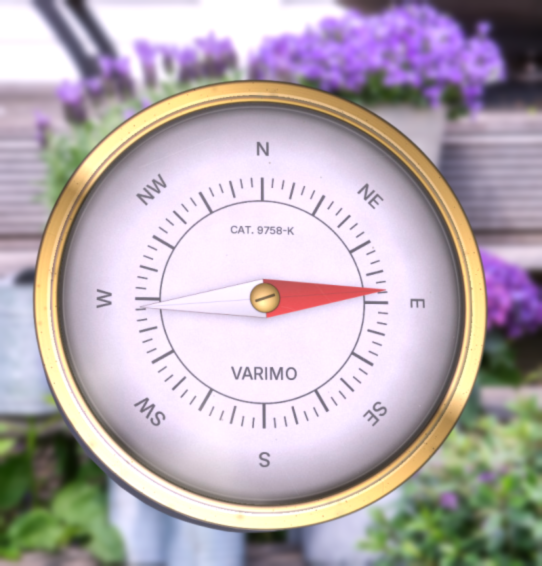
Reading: {"value": 85, "unit": "°"}
